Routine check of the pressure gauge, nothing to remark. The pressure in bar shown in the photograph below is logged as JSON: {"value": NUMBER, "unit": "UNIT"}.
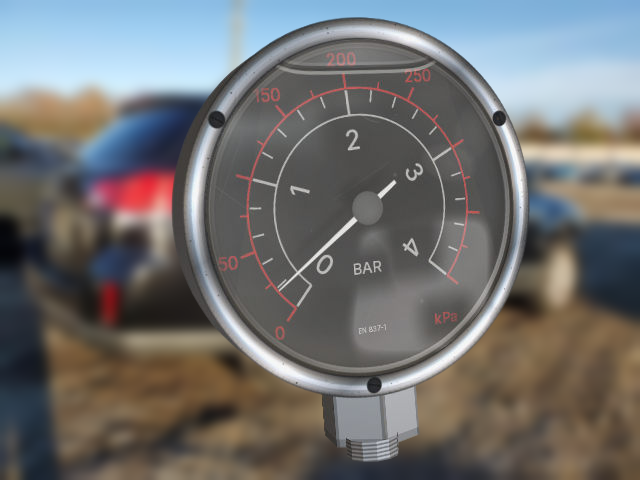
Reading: {"value": 0.2, "unit": "bar"}
